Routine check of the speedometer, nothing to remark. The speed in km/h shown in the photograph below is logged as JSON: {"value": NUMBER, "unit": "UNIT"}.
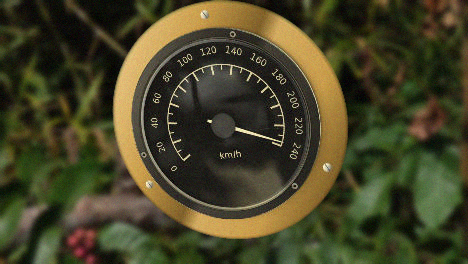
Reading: {"value": 235, "unit": "km/h"}
